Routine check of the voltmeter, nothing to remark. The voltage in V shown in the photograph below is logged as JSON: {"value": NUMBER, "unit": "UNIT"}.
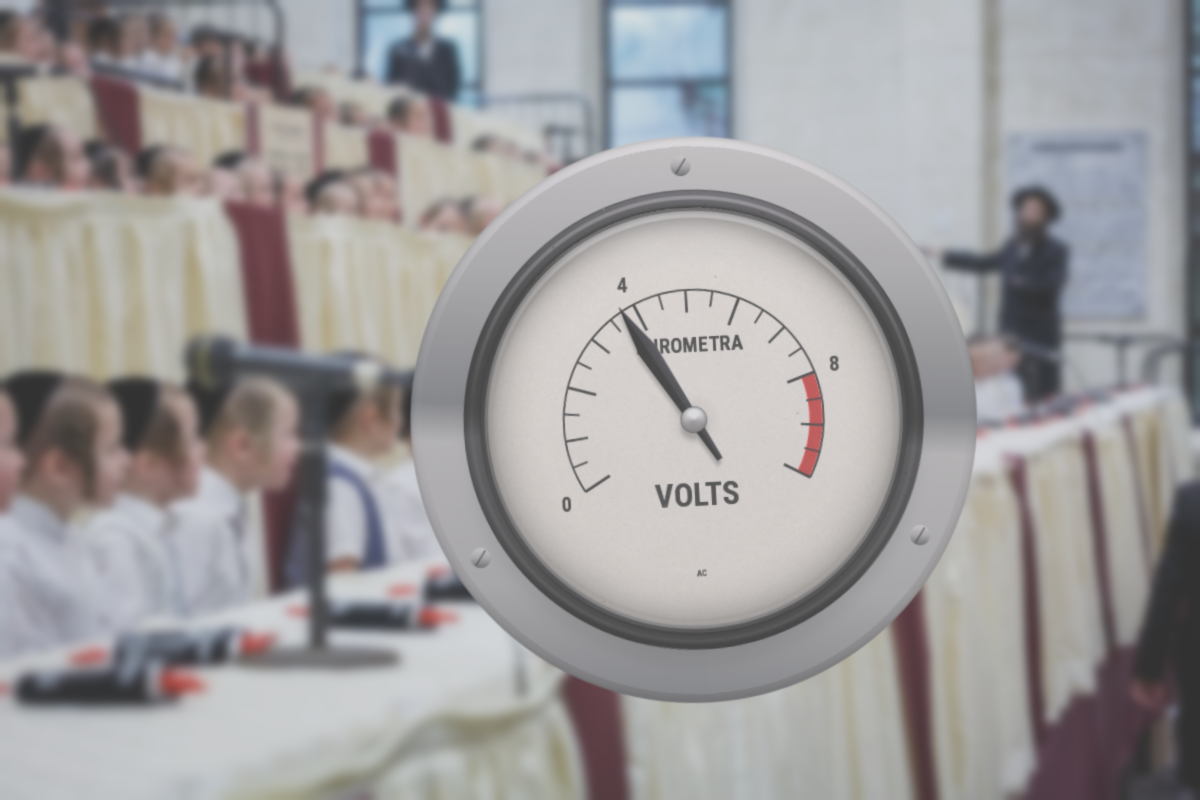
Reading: {"value": 3.75, "unit": "V"}
